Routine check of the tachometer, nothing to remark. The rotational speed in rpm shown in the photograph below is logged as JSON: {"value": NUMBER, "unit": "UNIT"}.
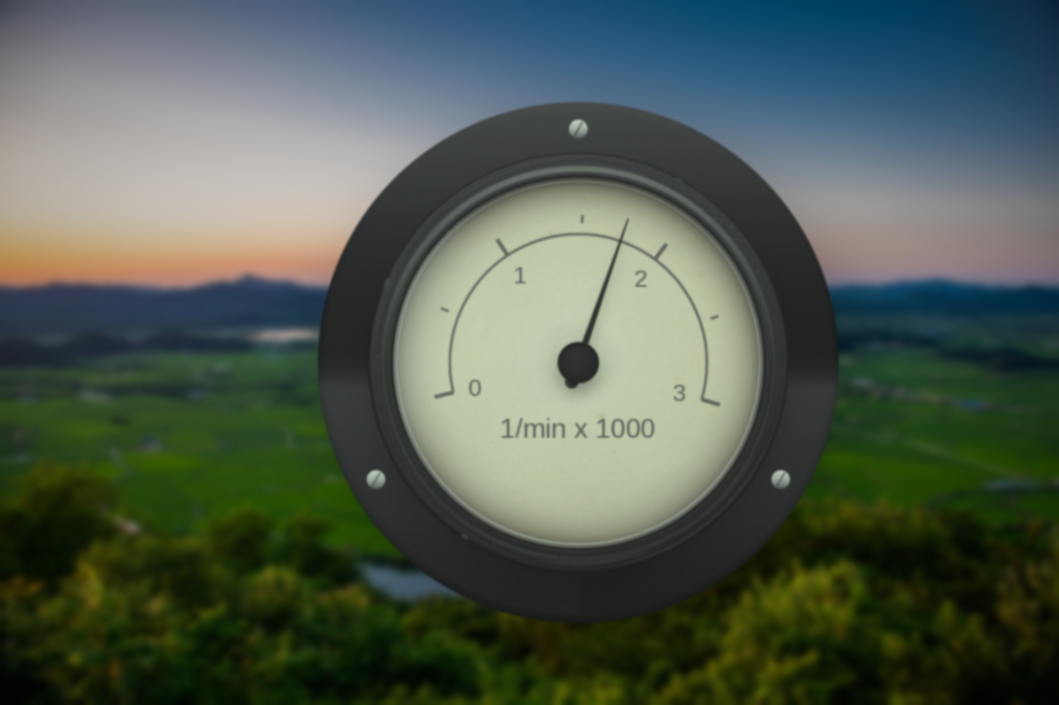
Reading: {"value": 1750, "unit": "rpm"}
